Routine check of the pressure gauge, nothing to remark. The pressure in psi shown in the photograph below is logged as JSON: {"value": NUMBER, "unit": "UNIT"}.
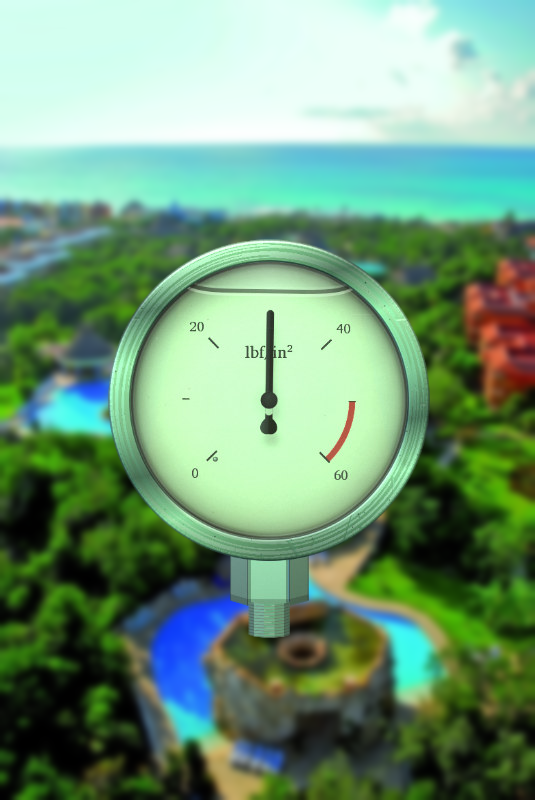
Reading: {"value": 30, "unit": "psi"}
